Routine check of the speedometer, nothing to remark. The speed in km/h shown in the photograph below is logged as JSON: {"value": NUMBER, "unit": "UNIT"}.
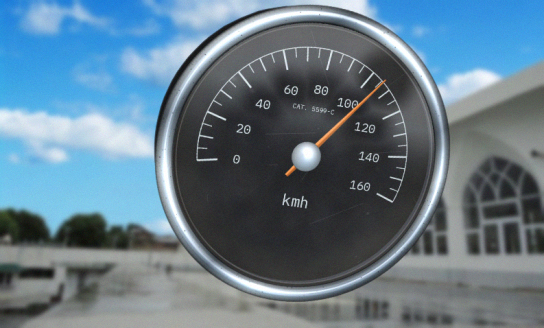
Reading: {"value": 105, "unit": "km/h"}
